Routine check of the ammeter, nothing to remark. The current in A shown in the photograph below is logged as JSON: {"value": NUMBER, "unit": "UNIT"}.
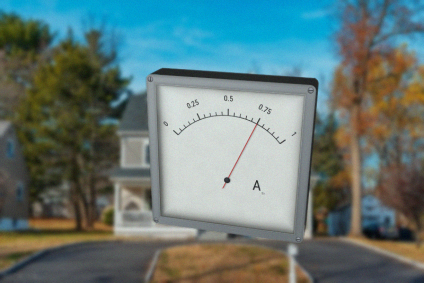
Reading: {"value": 0.75, "unit": "A"}
